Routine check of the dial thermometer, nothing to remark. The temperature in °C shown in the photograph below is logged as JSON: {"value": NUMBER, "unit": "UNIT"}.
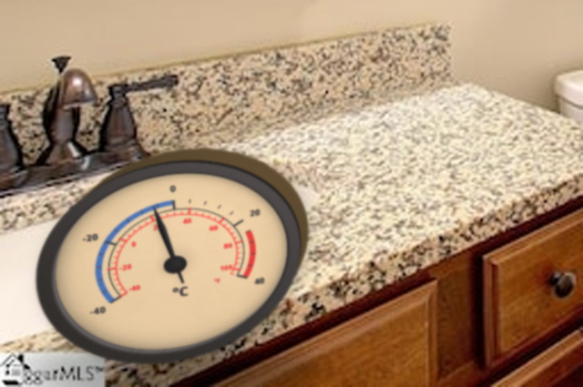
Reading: {"value": -4, "unit": "°C"}
